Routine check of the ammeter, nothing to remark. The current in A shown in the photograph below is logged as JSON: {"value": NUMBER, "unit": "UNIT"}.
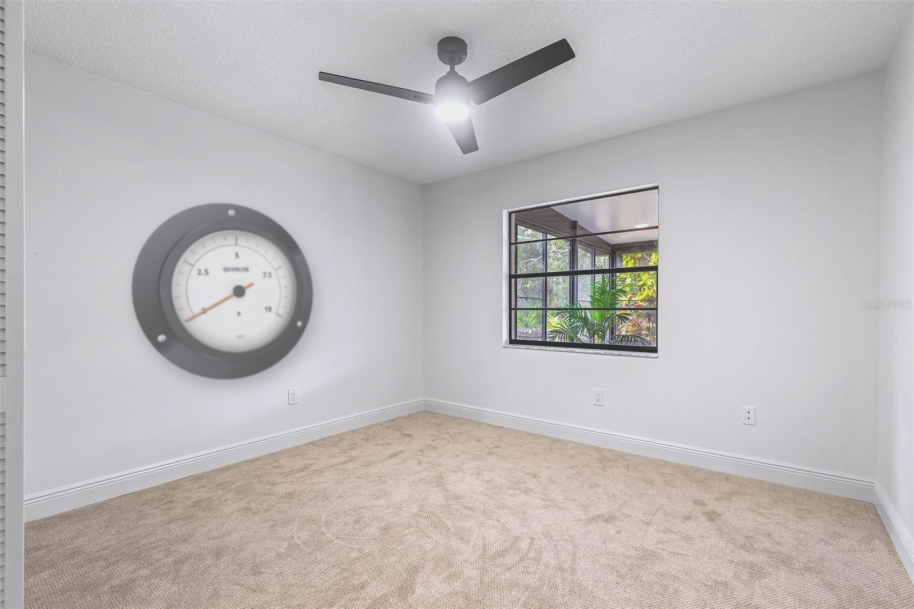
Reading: {"value": 0, "unit": "A"}
